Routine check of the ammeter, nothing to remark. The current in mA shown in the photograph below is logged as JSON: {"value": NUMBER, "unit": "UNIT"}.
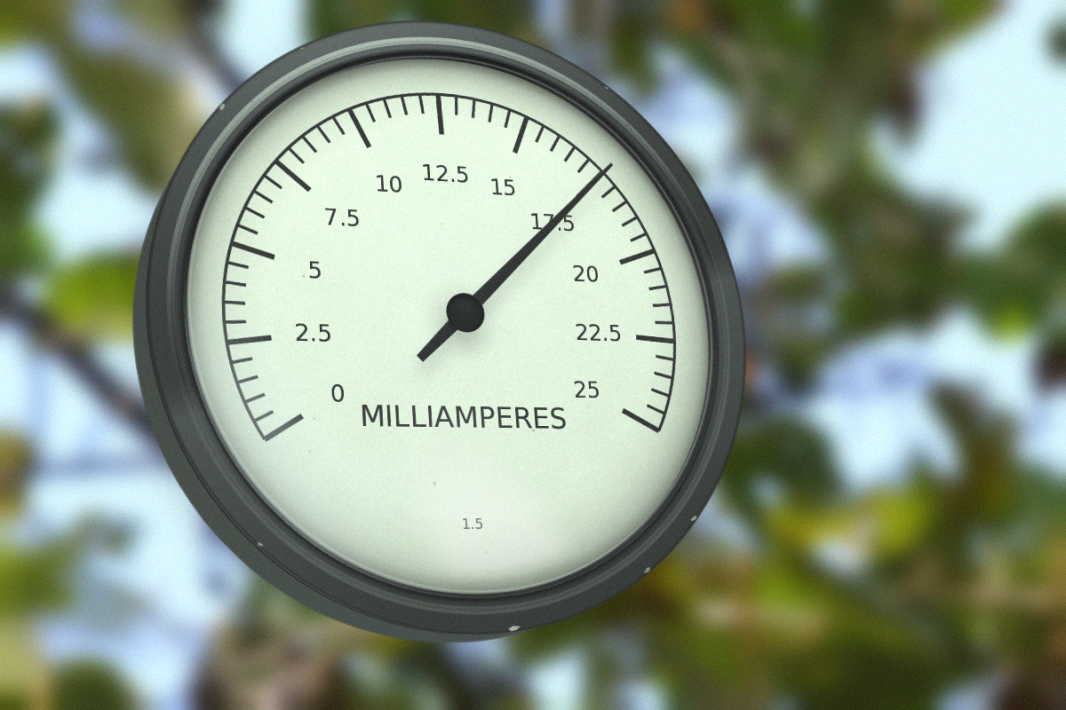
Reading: {"value": 17.5, "unit": "mA"}
